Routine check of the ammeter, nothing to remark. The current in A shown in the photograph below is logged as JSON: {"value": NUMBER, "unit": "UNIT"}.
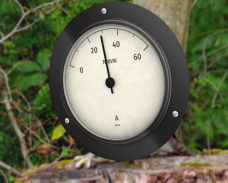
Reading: {"value": 30, "unit": "A"}
